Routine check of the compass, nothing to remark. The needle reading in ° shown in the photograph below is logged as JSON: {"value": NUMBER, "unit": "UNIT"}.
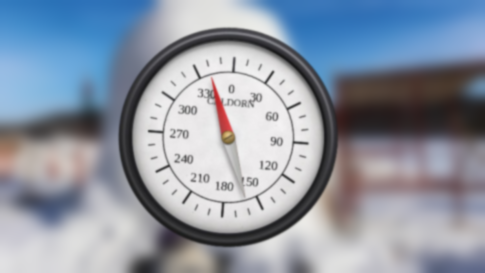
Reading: {"value": 340, "unit": "°"}
